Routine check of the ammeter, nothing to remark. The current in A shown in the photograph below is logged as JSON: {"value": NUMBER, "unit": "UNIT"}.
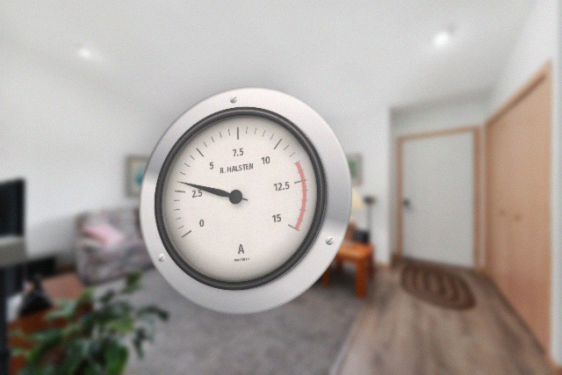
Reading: {"value": 3, "unit": "A"}
